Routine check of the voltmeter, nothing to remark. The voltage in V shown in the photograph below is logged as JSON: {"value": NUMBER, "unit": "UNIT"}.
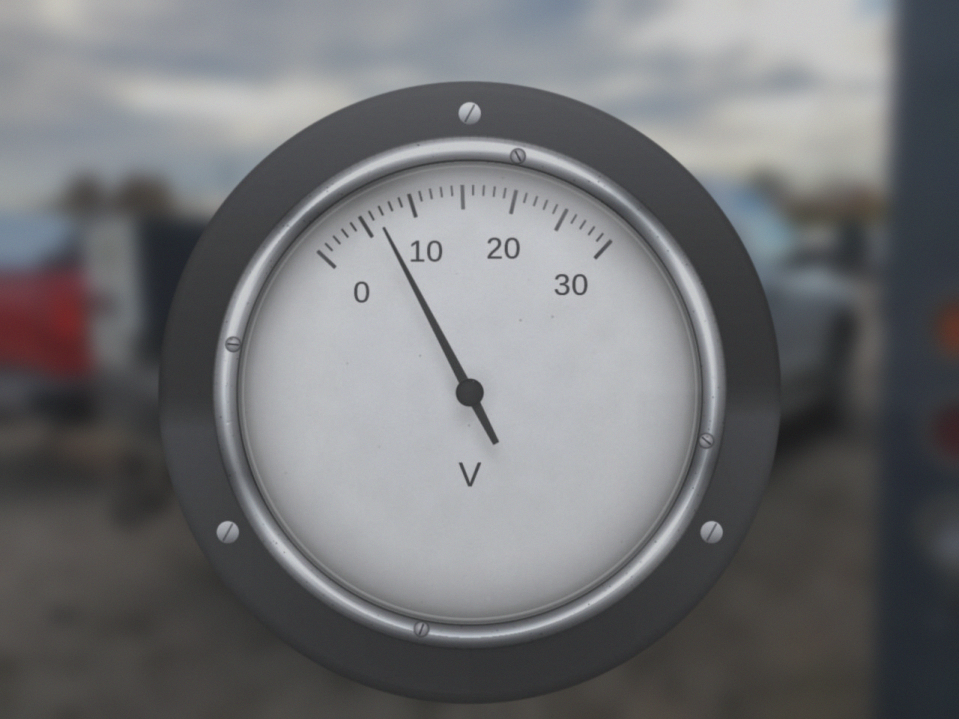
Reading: {"value": 6.5, "unit": "V"}
